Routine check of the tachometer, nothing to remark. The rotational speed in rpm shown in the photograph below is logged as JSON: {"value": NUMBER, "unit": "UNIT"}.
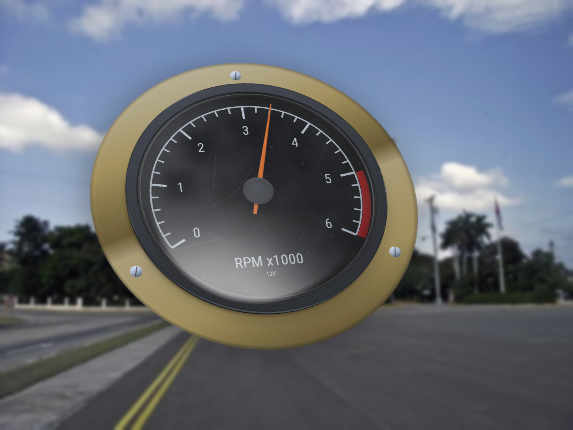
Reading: {"value": 3400, "unit": "rpm"}
